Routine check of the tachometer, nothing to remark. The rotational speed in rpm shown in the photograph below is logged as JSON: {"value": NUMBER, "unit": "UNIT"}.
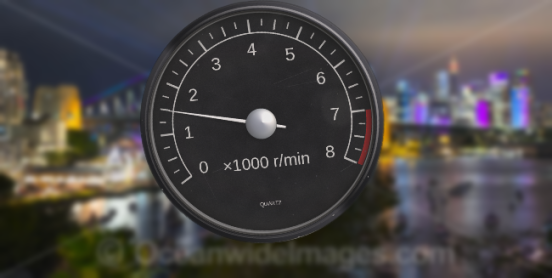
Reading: {"value": 1500, "unit": "rpm"}
